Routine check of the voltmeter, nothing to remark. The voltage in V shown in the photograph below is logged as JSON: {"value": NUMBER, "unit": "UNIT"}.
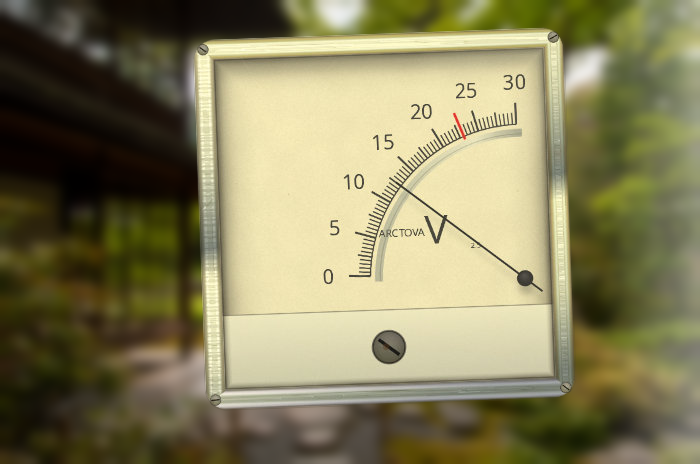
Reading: {"value": 12.5, "unit": "V"}
